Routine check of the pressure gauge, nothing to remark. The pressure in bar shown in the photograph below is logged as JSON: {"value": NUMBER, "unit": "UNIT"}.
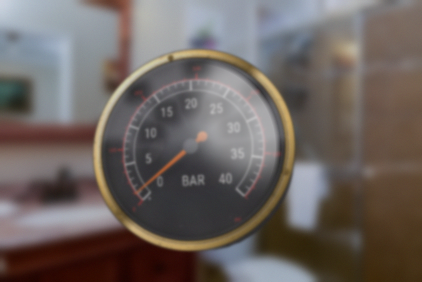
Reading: {"value": 1, "unit": "bar"}
